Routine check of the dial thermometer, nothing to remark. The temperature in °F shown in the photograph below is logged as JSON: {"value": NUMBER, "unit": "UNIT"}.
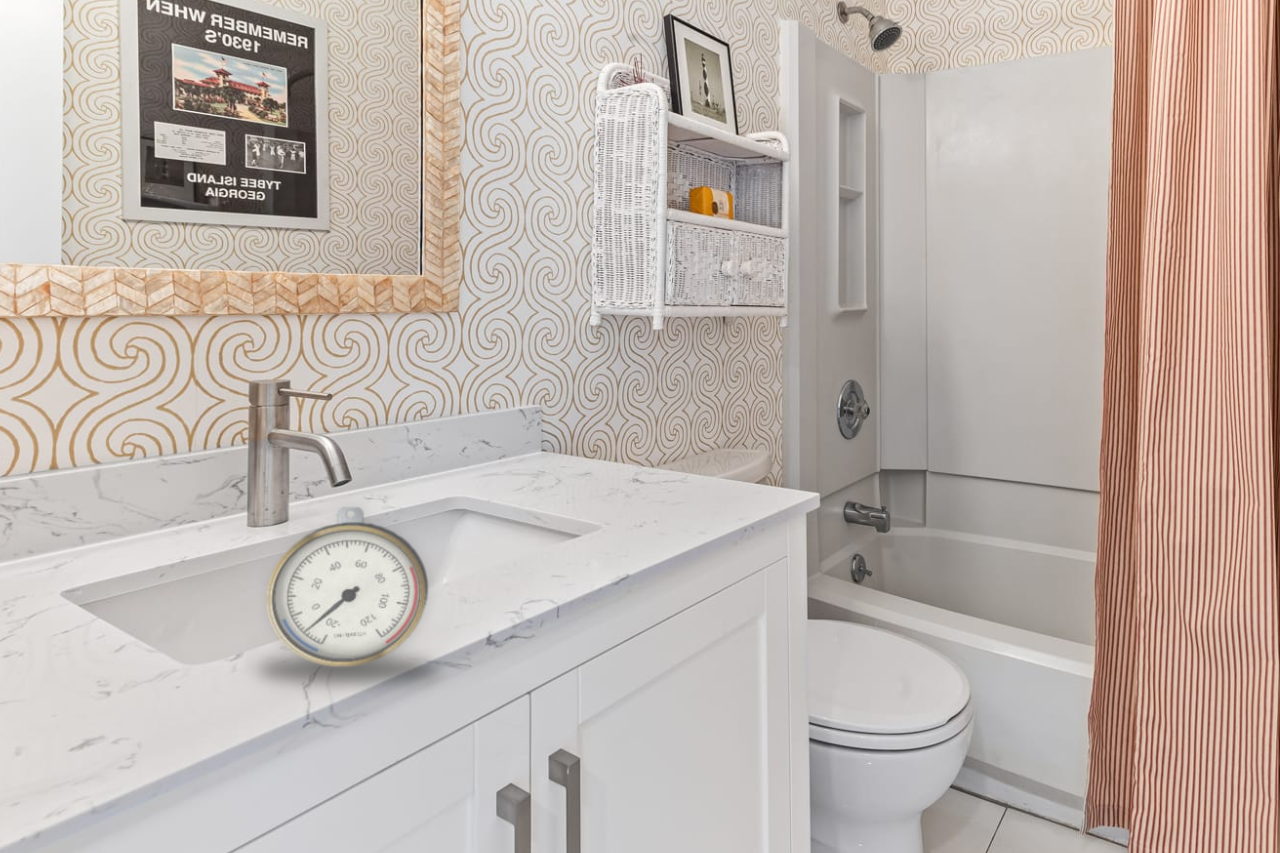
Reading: {"value": -10, "unit": "°F"}
